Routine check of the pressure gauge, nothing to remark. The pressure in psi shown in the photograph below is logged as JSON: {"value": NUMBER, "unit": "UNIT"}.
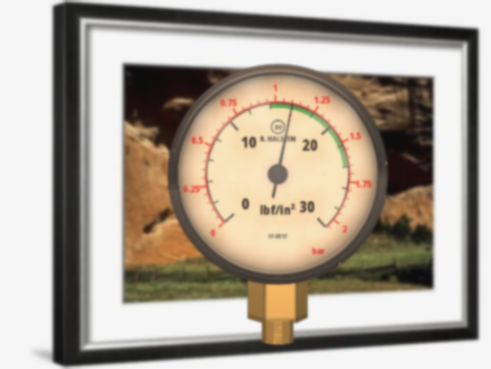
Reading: {"value": 16, "unit": "psi"}
